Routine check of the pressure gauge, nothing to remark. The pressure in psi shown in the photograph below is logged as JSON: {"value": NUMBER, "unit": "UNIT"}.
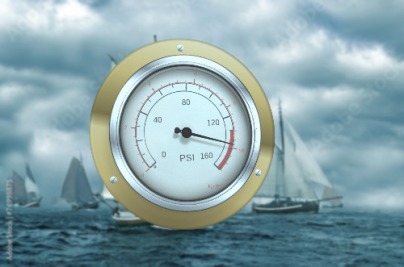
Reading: {"value": 140, "unit": "psi"}
